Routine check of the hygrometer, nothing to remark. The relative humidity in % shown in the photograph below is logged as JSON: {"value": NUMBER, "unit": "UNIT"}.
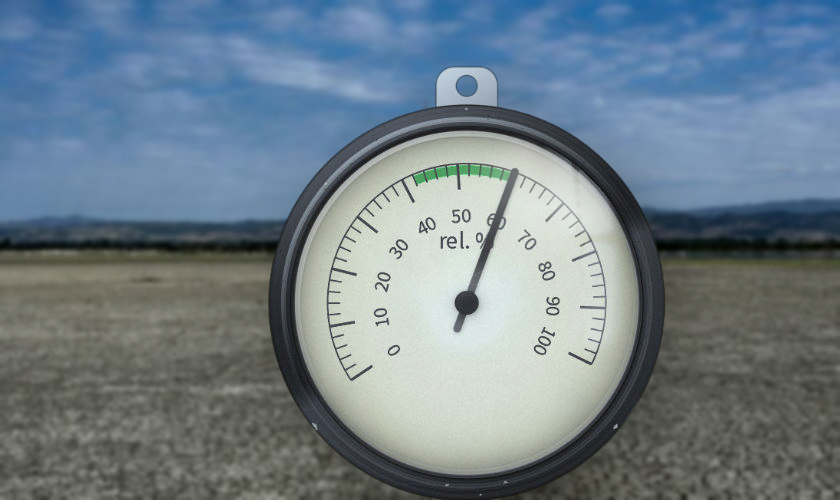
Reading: {"value": 60, "unit": "%"}
